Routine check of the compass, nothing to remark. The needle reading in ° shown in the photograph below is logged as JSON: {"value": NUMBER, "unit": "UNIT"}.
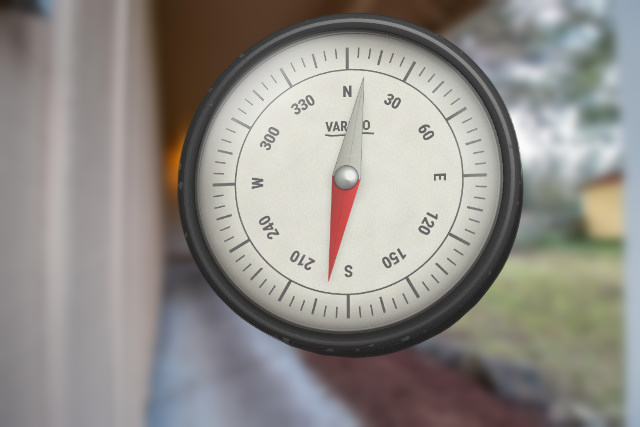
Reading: {"value": 190, "unit": "°"}
